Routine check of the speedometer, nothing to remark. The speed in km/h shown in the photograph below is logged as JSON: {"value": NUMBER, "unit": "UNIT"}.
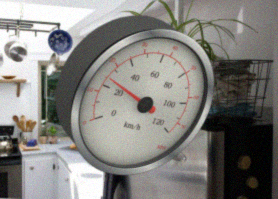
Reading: {"value": 25, "unit": "km/h"}
